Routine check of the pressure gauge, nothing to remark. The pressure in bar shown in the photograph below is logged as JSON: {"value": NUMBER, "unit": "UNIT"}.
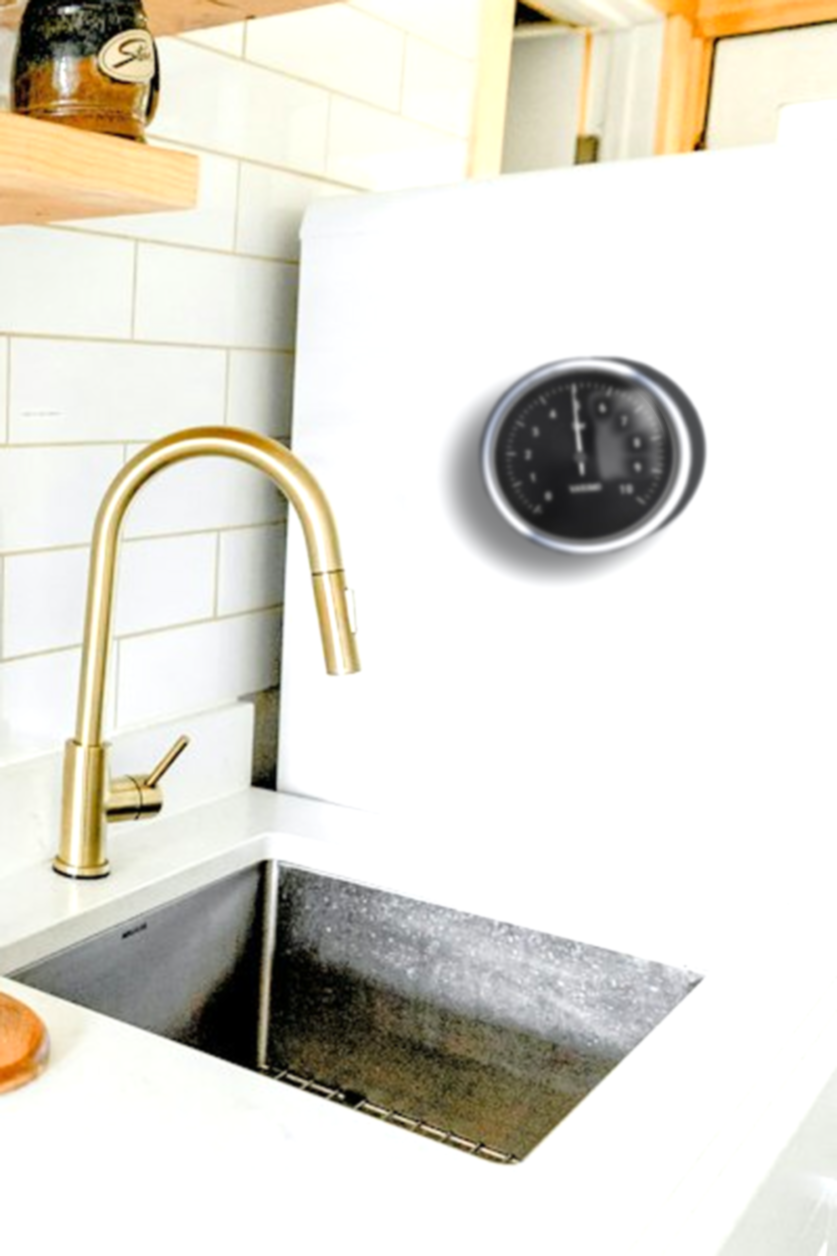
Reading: {"value": 5, "unit": "bar"}
